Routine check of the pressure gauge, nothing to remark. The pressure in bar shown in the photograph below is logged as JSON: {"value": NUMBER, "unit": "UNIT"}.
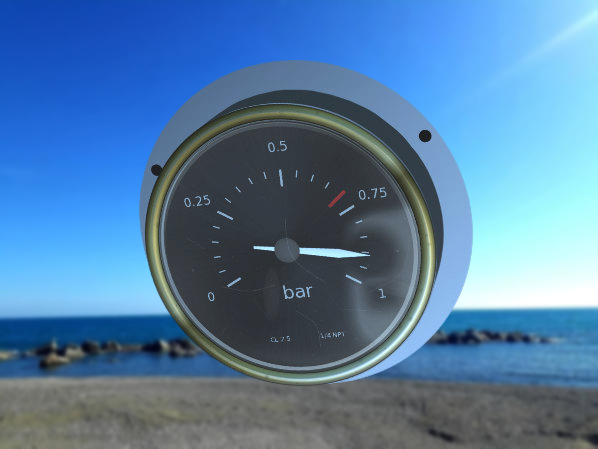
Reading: {"value": 0.9, "unit": "bar"}
